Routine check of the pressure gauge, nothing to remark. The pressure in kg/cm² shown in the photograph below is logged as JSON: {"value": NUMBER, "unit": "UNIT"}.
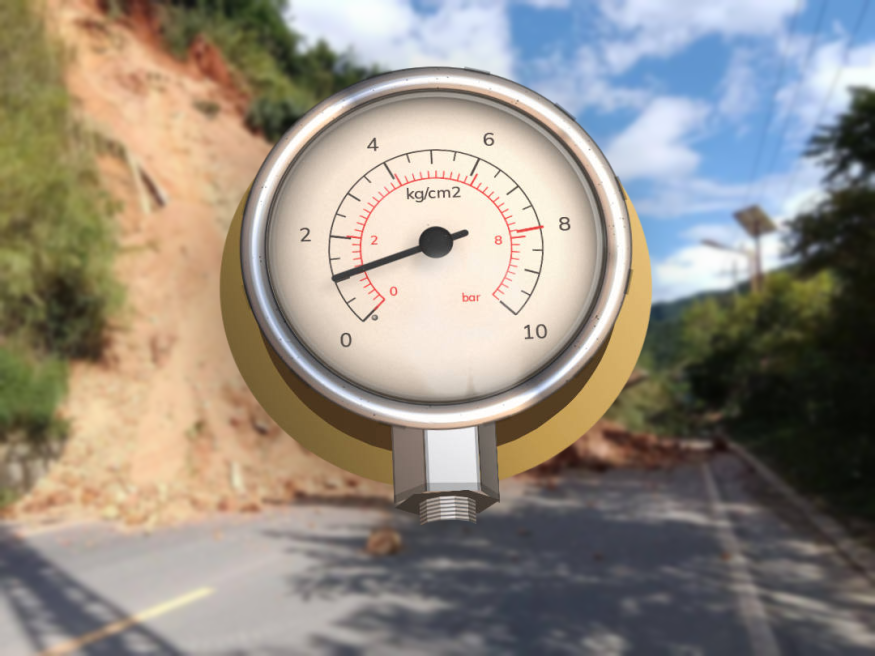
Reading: {"value": 1, "unit": "kg/cm²"}
